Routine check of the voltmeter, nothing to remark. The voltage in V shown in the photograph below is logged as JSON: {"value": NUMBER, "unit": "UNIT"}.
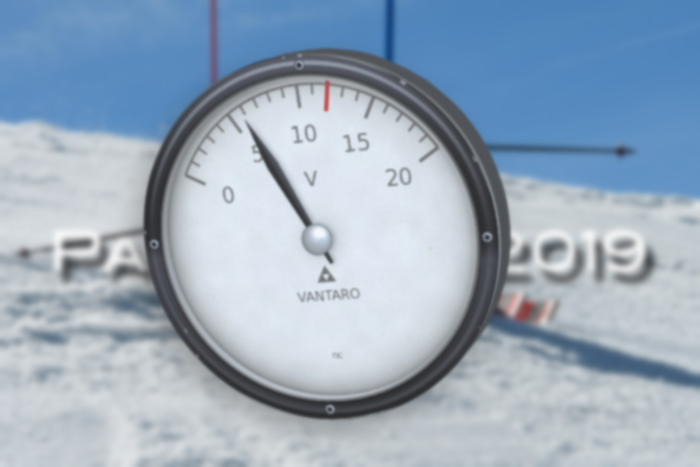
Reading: {"value": 6, "unit": "V"}
